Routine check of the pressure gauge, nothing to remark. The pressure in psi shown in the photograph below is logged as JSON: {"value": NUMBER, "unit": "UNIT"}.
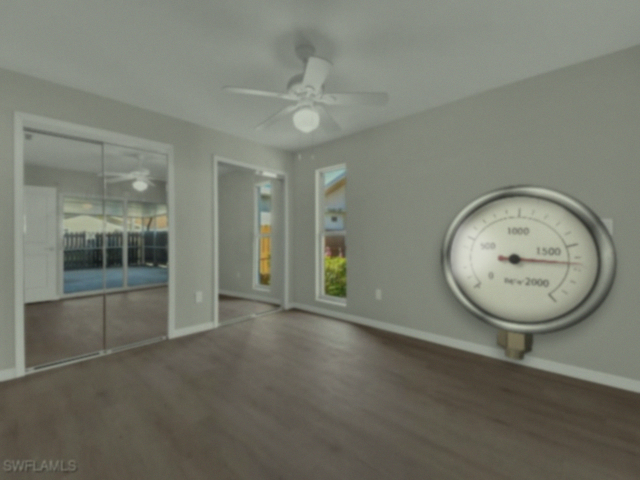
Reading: {"value": 1650, "unit": "psi"}
